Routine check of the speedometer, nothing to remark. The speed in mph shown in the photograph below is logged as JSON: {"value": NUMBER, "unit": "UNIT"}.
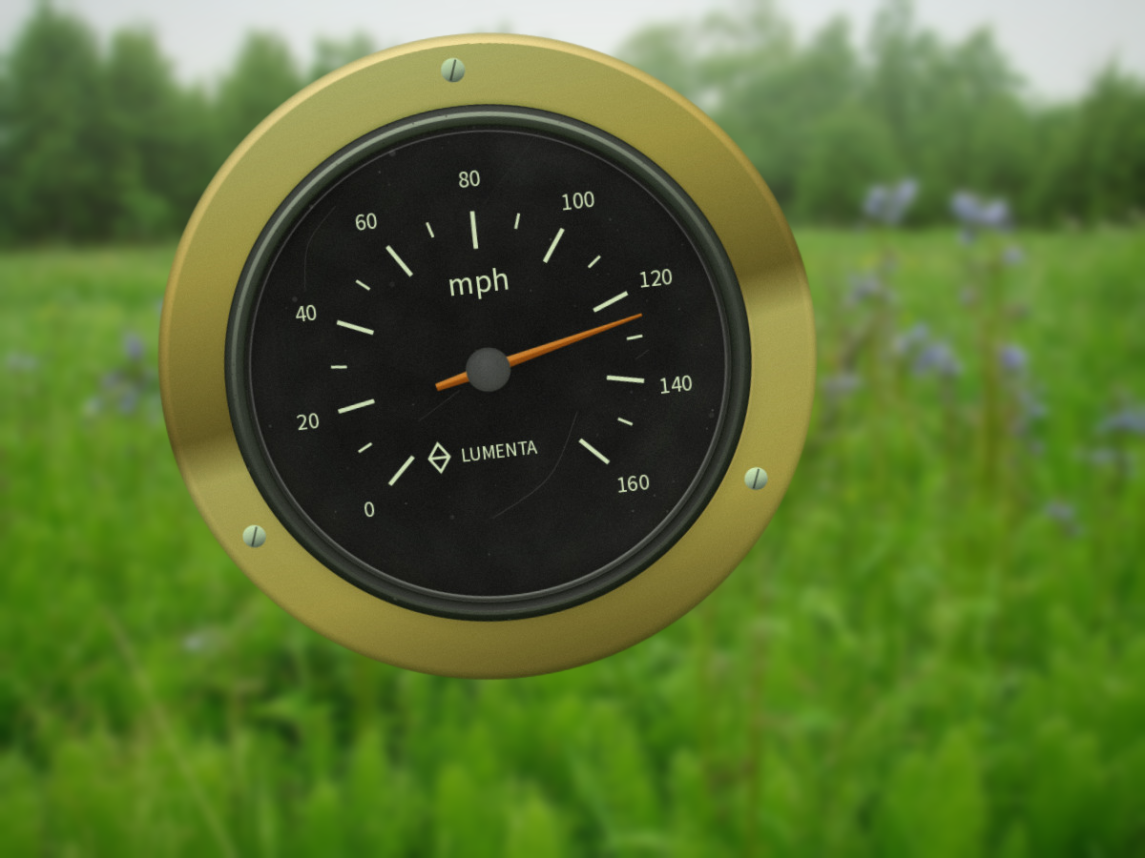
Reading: {"value": 125, "unit": "mph"}
